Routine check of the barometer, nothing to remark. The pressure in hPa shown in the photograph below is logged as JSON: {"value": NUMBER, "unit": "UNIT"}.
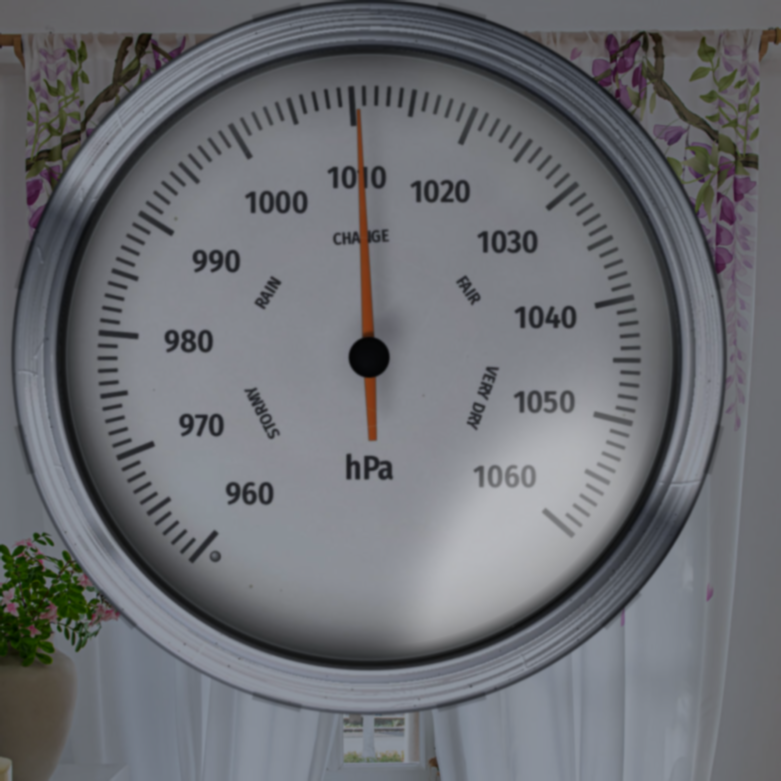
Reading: {"value": 1010.5, "unit": "hPa"}
